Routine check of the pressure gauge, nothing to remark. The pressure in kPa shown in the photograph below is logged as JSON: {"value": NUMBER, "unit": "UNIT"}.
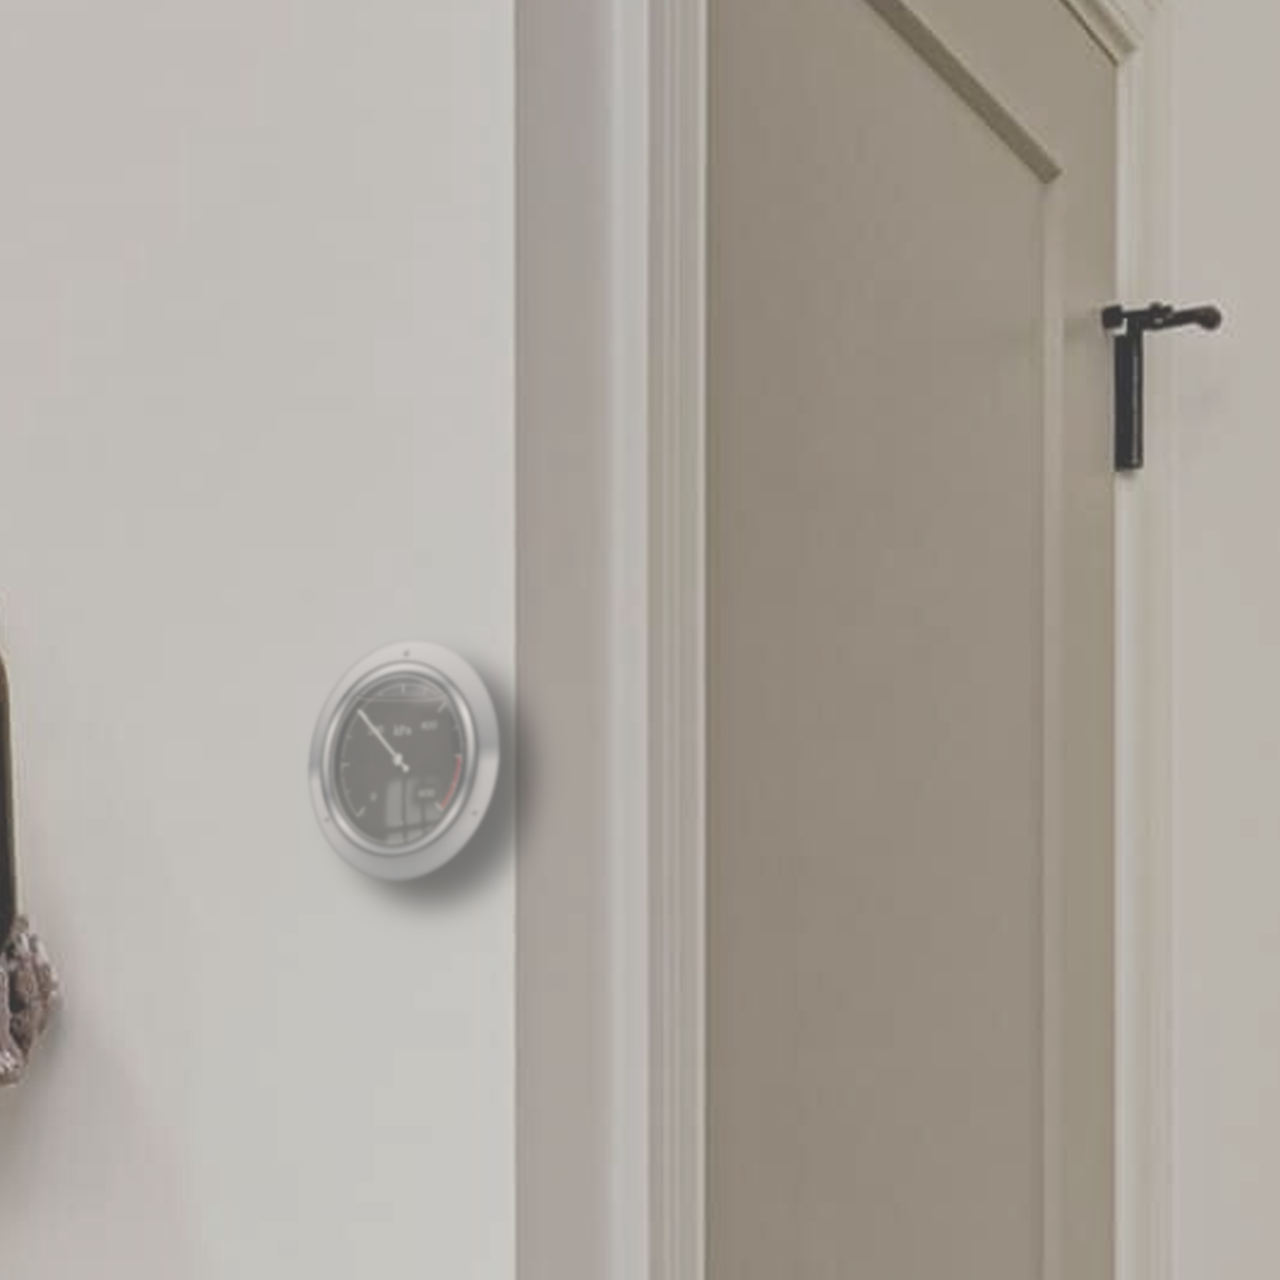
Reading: {"value": 200, "unit": "kPa"}
